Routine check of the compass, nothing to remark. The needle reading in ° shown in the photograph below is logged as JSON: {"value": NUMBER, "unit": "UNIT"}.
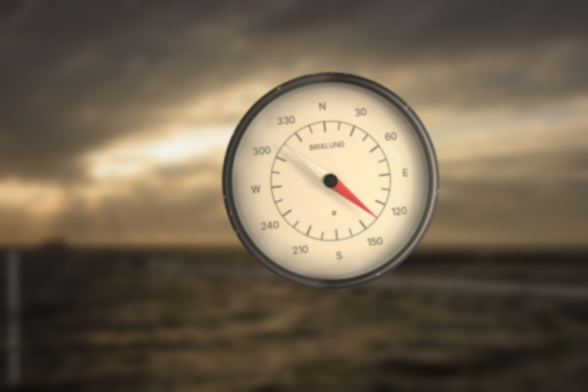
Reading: {"value": 135, "unit": "°"}
